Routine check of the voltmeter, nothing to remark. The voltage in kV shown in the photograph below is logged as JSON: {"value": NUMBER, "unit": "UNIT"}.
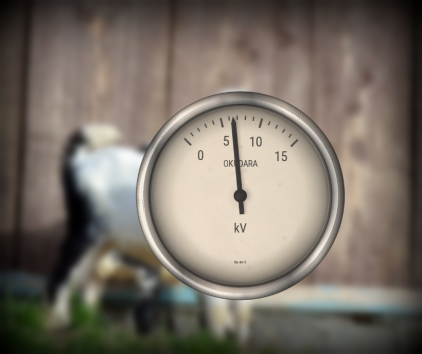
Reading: {"value": 6.5, "unit": "kV"}
